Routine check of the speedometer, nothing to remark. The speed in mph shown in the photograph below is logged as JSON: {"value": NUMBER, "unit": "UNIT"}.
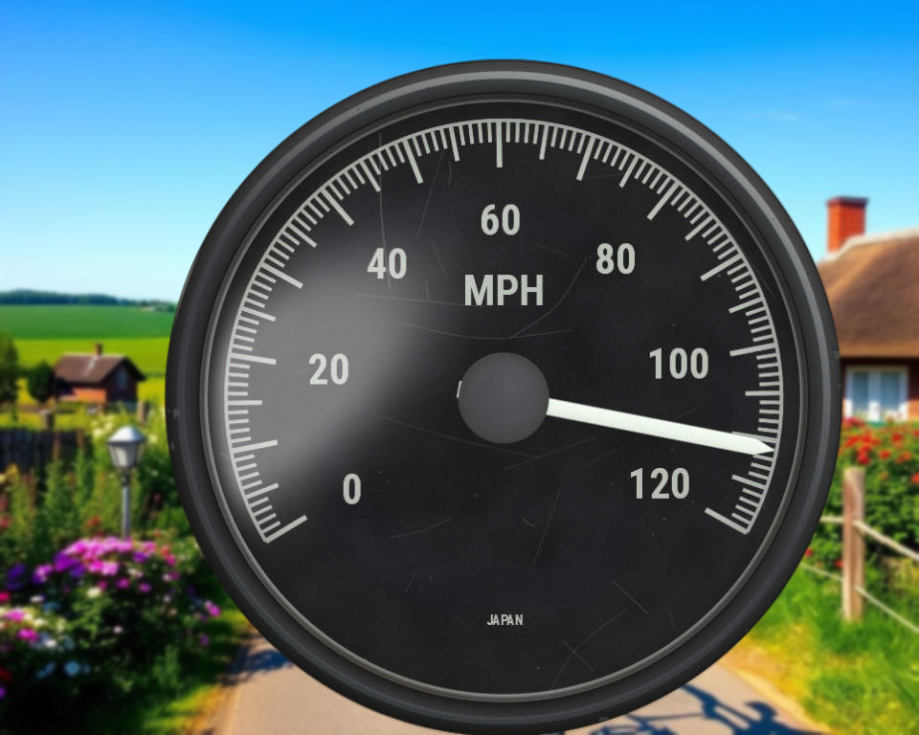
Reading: {"value": 111, "unit": "mph"}
